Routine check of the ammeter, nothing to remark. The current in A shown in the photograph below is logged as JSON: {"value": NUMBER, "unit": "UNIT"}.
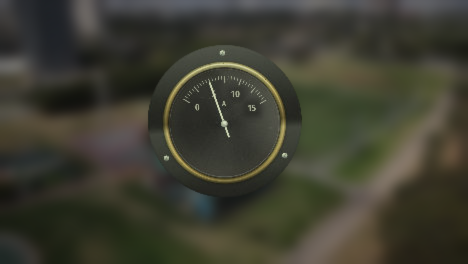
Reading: {"value": 5, "unit": "A"}
